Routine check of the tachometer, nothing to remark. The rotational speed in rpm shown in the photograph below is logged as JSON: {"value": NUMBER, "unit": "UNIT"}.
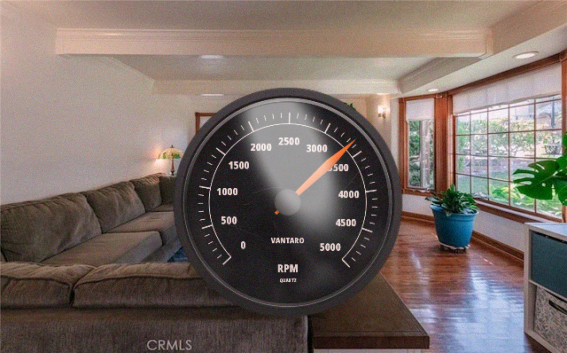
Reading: {"value": 3350, "unit": "rpm"}
